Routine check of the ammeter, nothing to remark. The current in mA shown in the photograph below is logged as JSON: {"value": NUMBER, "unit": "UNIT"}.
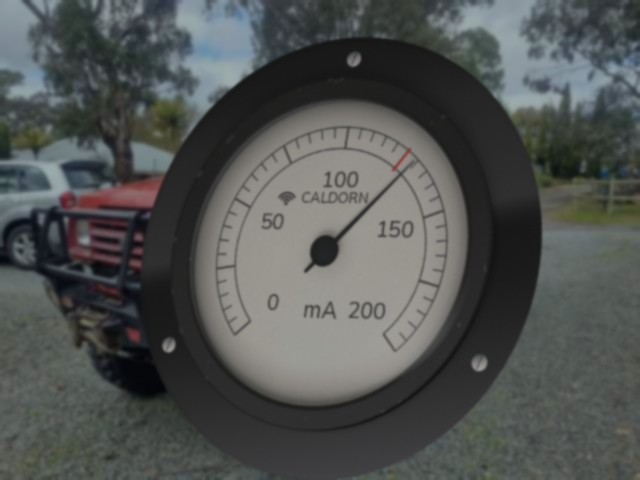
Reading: {"value": 130, "unit": "mA"}
